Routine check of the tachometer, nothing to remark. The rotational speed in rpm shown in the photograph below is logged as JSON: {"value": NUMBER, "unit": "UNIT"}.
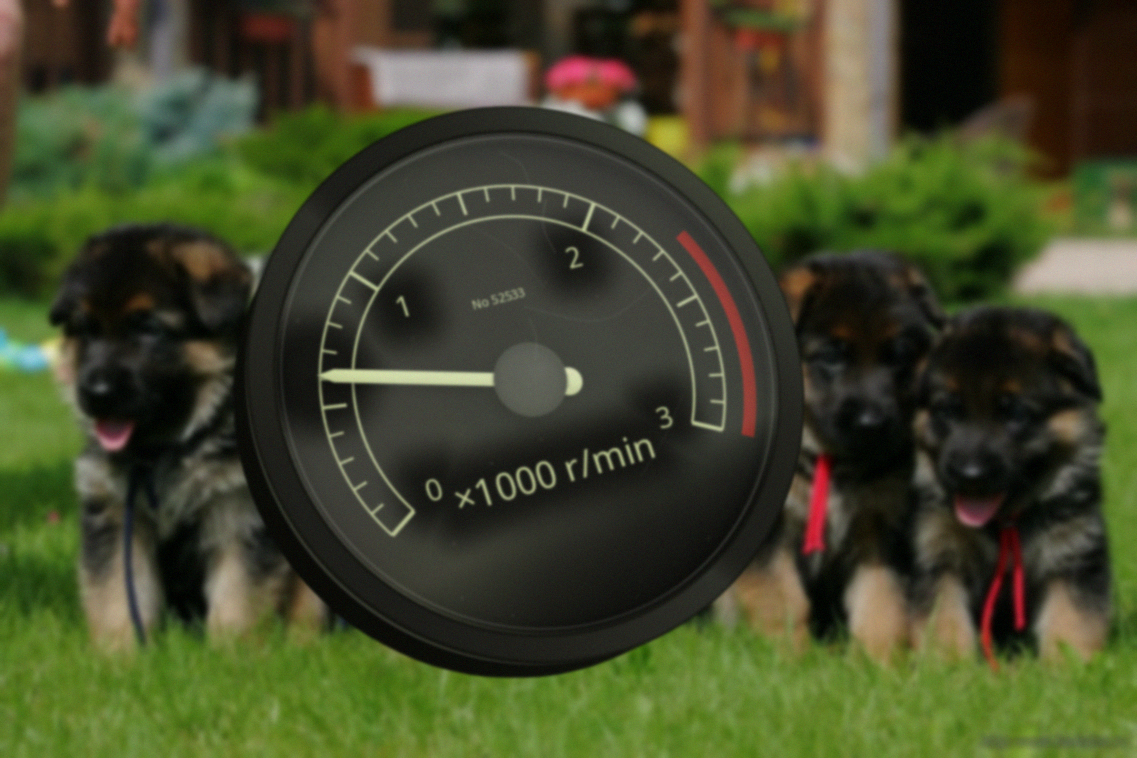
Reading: {"value": 600, "unit": "rpm"}
